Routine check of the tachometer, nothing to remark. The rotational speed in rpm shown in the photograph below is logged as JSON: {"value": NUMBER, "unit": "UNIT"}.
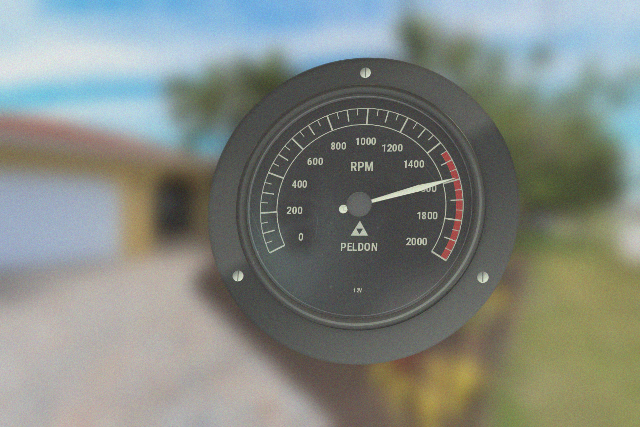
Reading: {"value": 1600, "unit": "rpm"}
